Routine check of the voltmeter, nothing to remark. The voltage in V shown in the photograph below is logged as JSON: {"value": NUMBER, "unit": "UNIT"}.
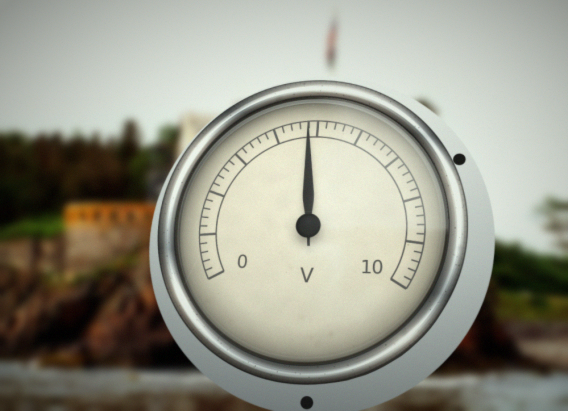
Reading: {"value": 4.8, "unit": "V"}
